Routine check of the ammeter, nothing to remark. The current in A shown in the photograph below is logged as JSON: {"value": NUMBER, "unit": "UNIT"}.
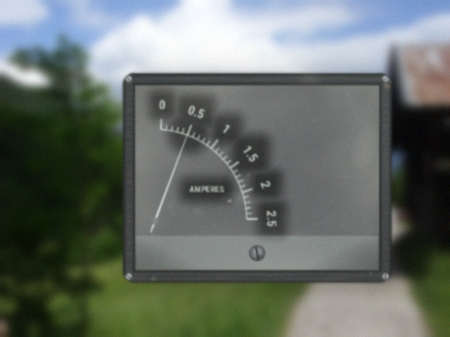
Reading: {"value": 0.5, "unit": "A"}
